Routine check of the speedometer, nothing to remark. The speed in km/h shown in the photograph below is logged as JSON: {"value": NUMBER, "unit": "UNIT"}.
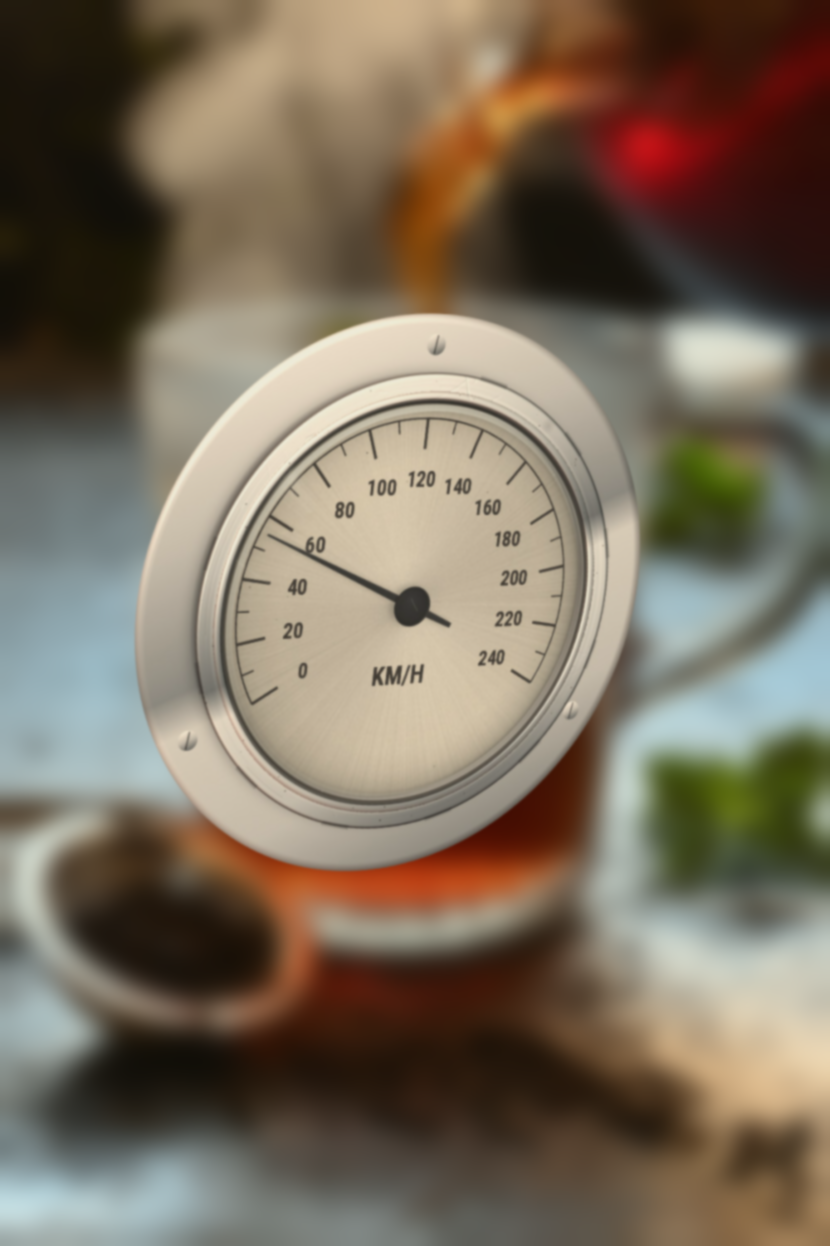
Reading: {"value": 55, "unit": "km/h"}
